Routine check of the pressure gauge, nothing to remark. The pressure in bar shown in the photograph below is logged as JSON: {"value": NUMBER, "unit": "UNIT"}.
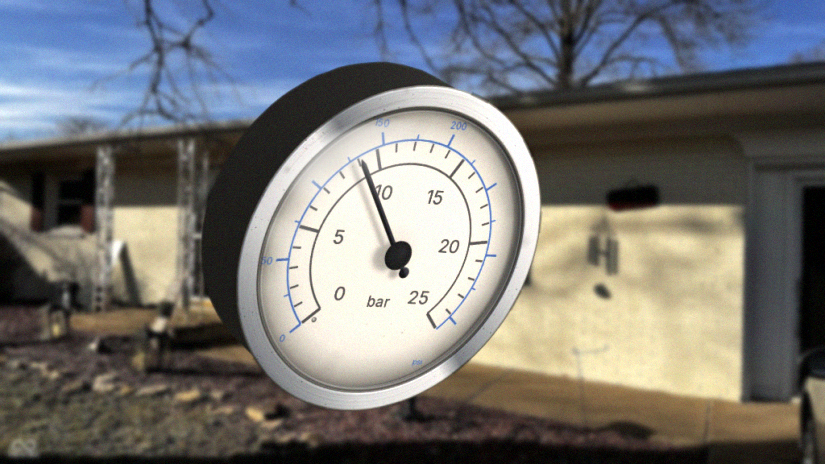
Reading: {"value": 9, "unit": "bar"}
